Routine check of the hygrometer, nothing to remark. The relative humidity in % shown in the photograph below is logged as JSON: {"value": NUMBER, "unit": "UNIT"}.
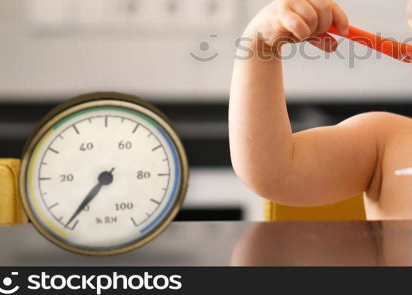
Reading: {"value": 2.5, "unit": "%"}
